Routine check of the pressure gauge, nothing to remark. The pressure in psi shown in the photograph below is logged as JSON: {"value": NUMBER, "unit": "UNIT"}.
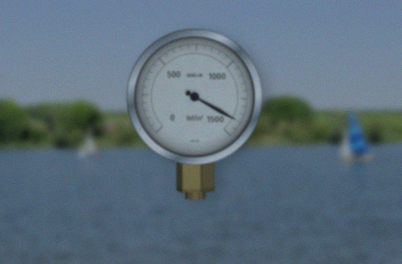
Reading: {"value": 1400, "unit": "psi"}
